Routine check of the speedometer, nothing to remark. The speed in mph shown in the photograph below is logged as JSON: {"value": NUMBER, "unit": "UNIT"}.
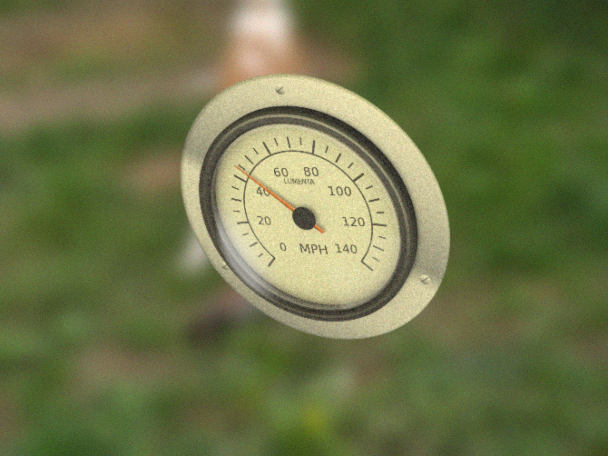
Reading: {"value": 45, "unit": "mph"}
